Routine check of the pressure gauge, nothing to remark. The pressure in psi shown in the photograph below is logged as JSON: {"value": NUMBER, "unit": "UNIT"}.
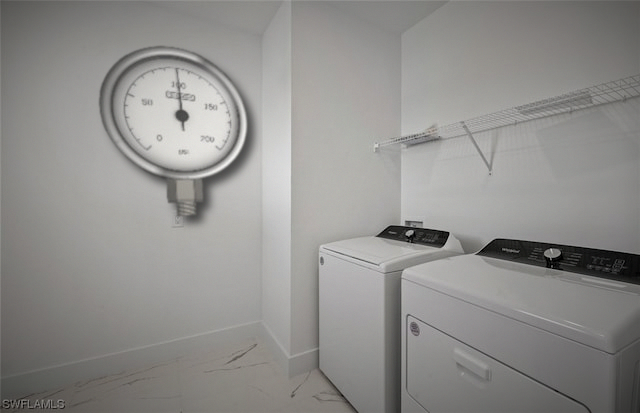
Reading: {"value": 100, "unit": "psi"}
